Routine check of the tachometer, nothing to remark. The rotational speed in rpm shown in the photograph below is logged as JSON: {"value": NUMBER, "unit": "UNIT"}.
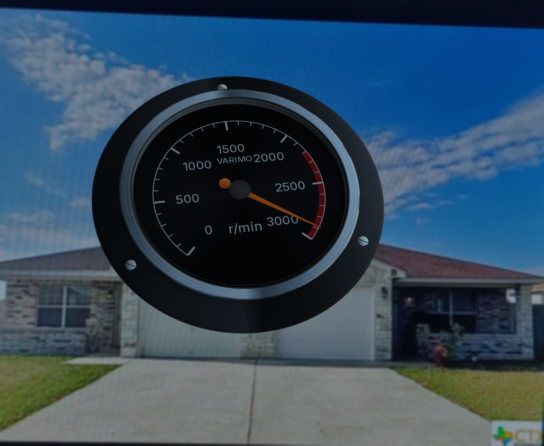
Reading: {"value": 2900, "unit": "rpm"}
